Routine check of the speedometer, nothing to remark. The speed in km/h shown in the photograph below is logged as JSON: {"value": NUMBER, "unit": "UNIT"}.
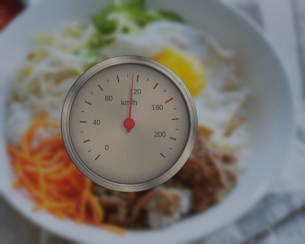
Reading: {"value": 115, "unit": "km/h"}
